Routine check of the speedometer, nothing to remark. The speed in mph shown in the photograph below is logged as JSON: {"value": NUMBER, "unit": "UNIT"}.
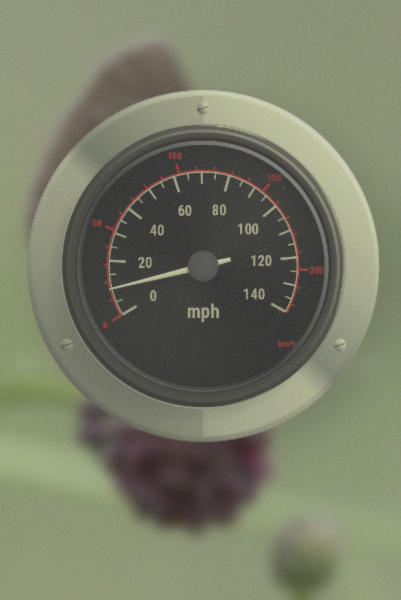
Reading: {"value": 10, "unit": "mph"}
